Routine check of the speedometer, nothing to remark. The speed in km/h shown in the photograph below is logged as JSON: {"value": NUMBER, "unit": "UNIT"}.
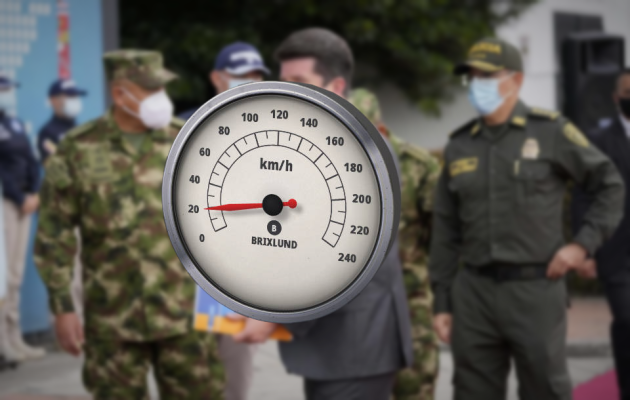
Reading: {"value": 20, "unit": "km/h"}
